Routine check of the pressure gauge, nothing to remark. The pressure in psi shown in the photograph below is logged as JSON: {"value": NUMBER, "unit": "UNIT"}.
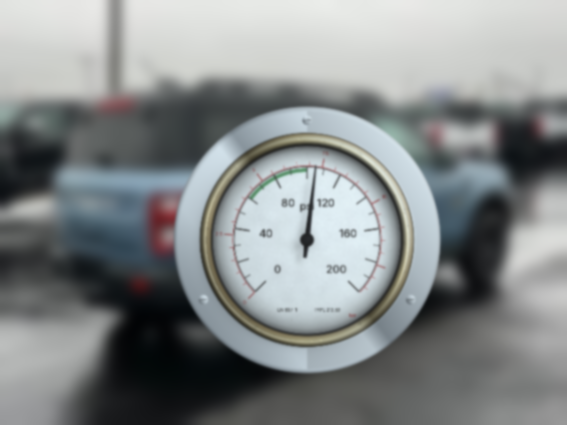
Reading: {"value": 105, "unit": "psi"}
